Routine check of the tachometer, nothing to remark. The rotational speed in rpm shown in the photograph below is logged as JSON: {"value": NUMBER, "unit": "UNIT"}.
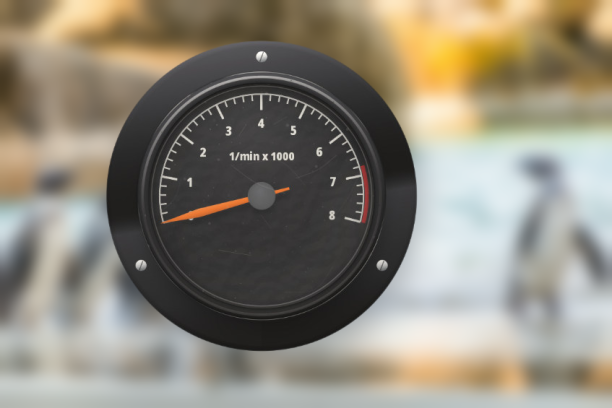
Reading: {"value": 0, "unit": "rpm"}
